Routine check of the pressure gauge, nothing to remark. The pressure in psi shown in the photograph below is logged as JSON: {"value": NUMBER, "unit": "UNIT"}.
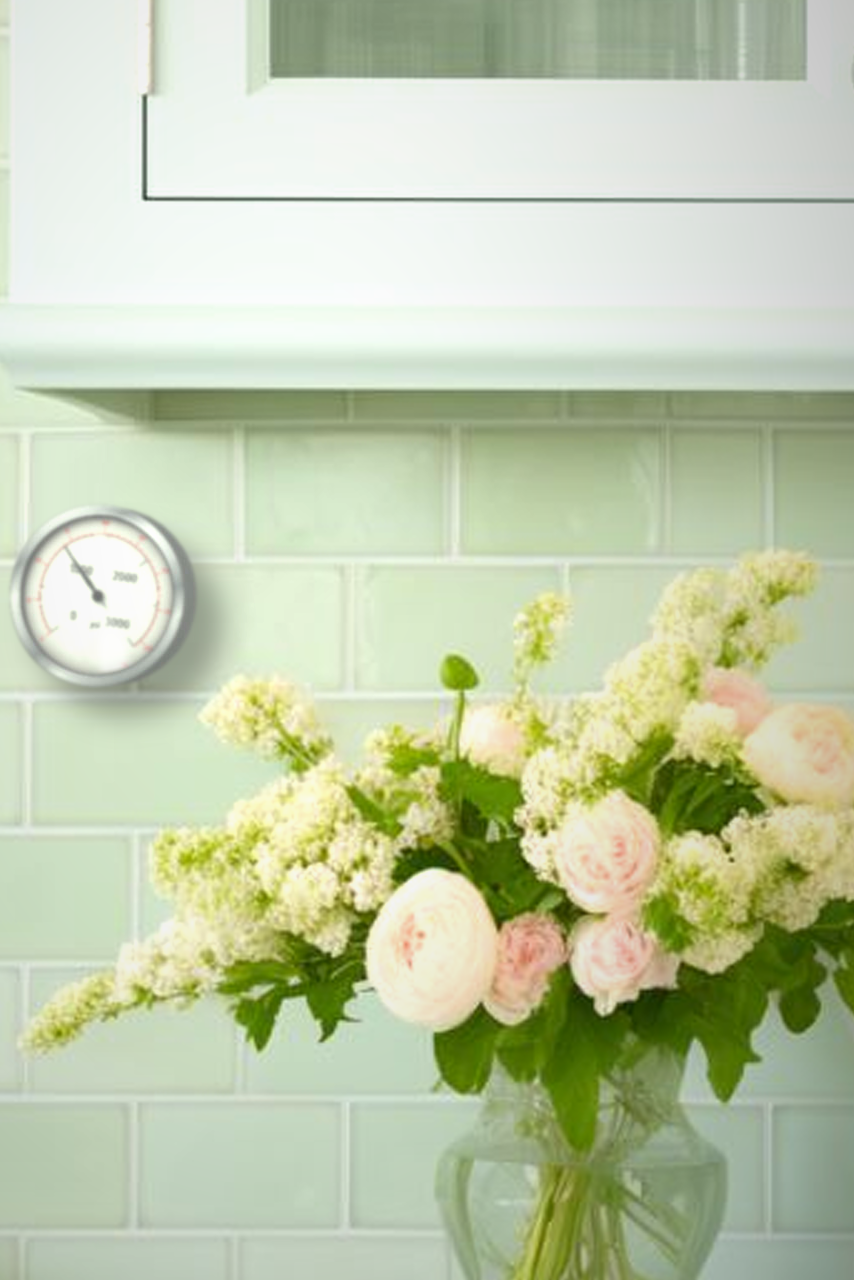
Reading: {"value": 1000, "unit": "psi"}
